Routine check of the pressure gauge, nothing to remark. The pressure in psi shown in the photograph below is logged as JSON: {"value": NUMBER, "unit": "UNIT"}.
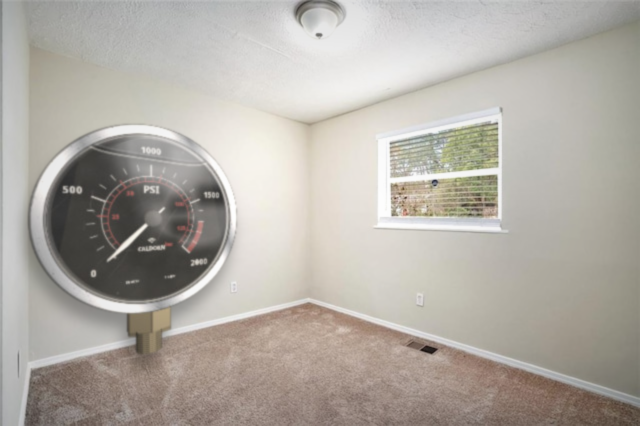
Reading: {"value": 0, "unit": "psi"}
